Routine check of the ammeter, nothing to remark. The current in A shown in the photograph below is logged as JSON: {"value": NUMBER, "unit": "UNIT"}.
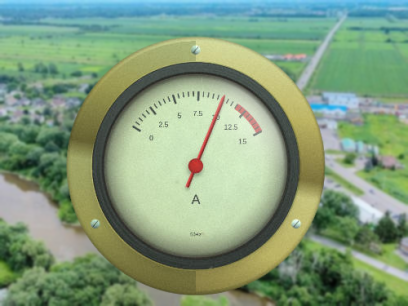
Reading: {"value": 10, "unit": "A"}
